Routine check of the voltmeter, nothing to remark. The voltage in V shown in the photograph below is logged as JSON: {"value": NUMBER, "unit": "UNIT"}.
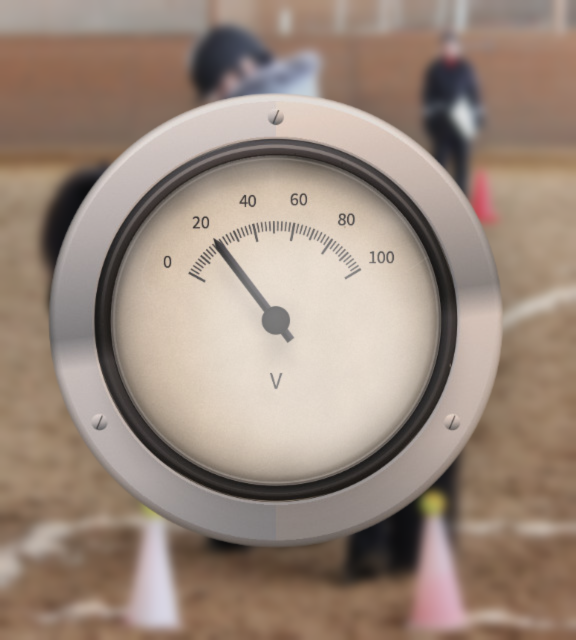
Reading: {"value": 20, "unit": "V"}
